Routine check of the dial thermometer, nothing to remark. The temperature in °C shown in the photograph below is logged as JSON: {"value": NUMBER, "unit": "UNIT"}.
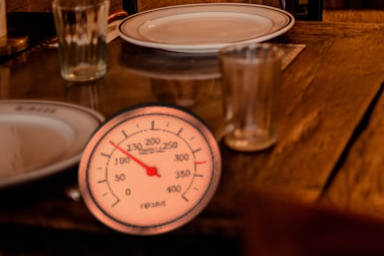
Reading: {"value": 125, "unit": "°C"}
